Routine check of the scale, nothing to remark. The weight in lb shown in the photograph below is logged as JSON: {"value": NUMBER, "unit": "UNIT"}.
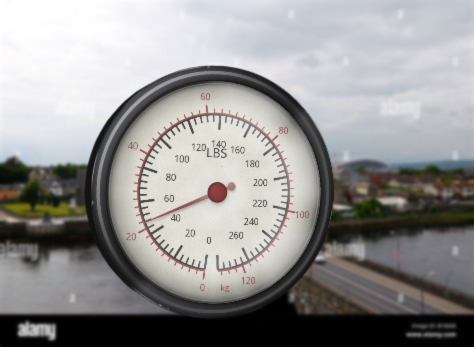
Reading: {"value": 48, "unit": "lb"}
